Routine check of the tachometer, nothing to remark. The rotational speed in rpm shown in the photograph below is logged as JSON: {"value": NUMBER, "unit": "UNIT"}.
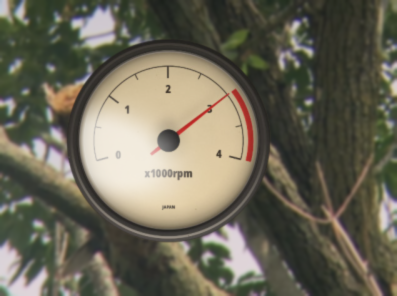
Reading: {"value": 3000, "unit": "rpm"}
